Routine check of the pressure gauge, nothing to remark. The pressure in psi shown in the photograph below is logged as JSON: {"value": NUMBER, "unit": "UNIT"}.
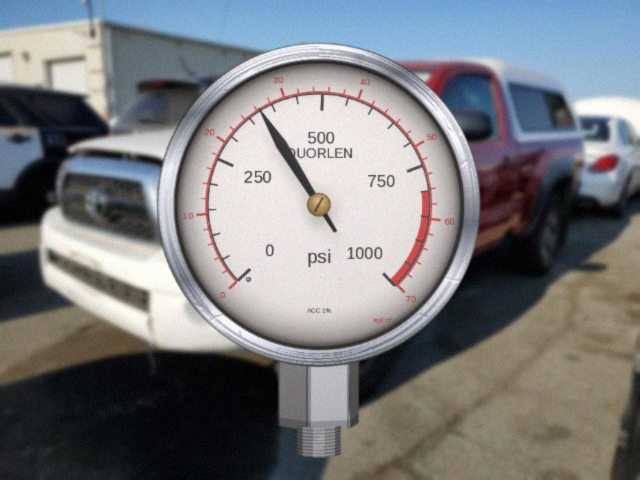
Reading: {"value": 375, "unit": "psi"}
